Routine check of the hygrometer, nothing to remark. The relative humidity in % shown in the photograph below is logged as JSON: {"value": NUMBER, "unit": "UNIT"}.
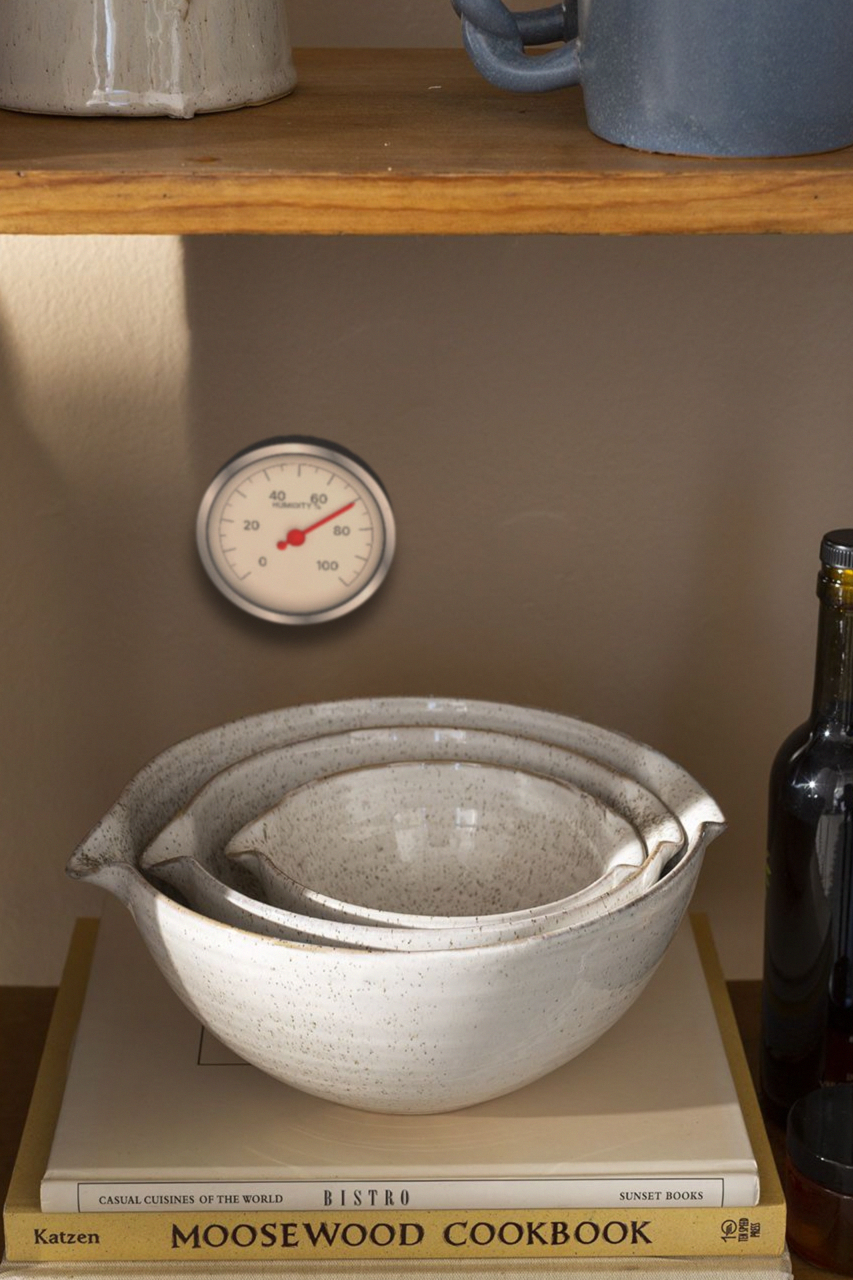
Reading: {"value": 70, "unit": "%"}
